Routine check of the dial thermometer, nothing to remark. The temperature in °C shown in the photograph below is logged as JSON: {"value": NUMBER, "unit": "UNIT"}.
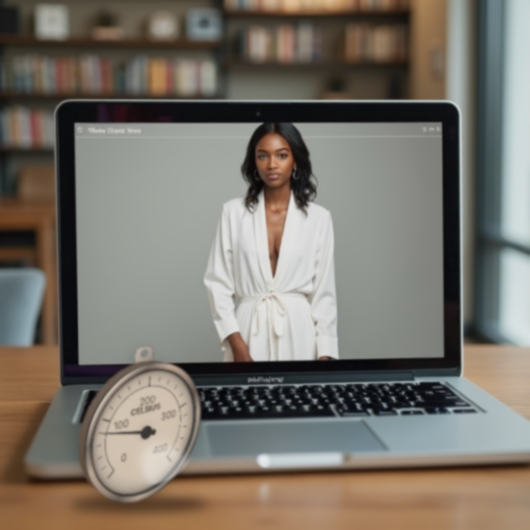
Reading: {"value": 80, "unit": "°C"}
